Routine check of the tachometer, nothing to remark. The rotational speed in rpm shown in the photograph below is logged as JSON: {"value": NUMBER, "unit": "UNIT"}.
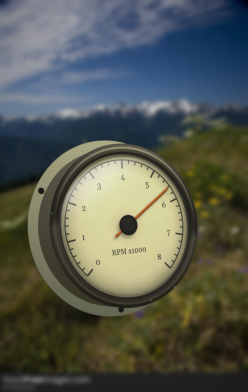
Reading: {"value": 5600, "unit": "rpm"}
